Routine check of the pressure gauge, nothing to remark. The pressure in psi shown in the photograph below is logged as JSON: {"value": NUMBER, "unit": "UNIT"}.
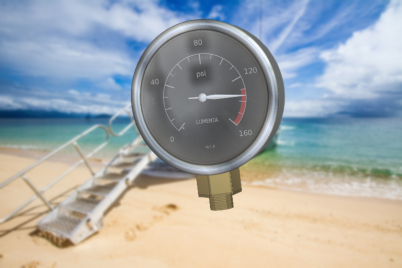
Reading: {"value": 135, "unit": "psi"}
